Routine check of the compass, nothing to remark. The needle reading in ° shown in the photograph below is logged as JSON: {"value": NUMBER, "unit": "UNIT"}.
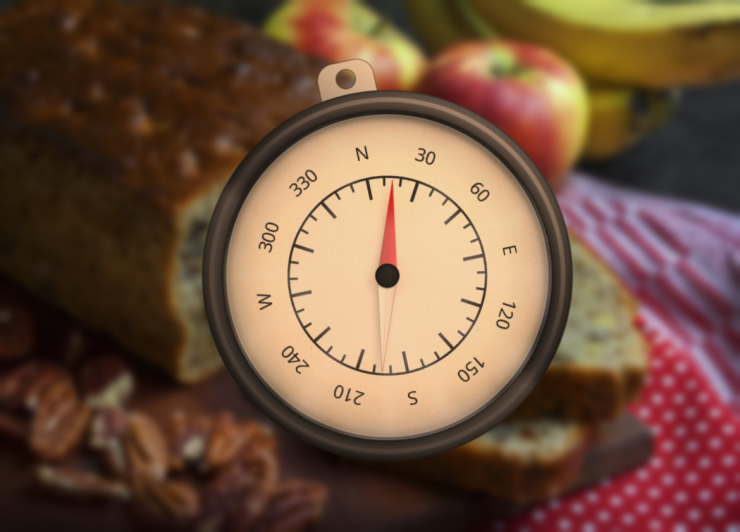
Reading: {"value": 15, "unit": "°"}
